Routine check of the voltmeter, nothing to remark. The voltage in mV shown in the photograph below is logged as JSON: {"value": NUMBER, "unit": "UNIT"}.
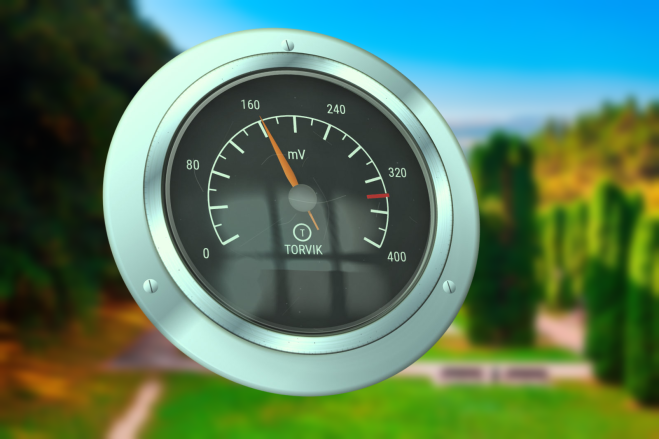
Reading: {"value": 160, "unit": "mV"}
